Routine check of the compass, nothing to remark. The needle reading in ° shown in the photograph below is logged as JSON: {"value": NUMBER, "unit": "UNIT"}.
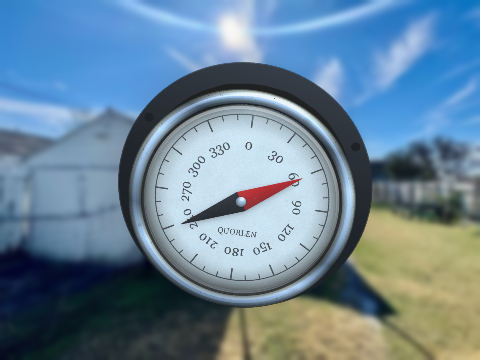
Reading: {"value": 60, "unit": "°"}
